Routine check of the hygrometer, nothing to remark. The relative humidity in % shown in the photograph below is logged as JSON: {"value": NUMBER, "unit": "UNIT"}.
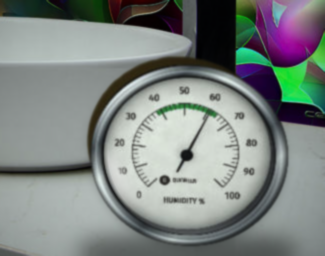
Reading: {"value": 60, "unit": "%"}
